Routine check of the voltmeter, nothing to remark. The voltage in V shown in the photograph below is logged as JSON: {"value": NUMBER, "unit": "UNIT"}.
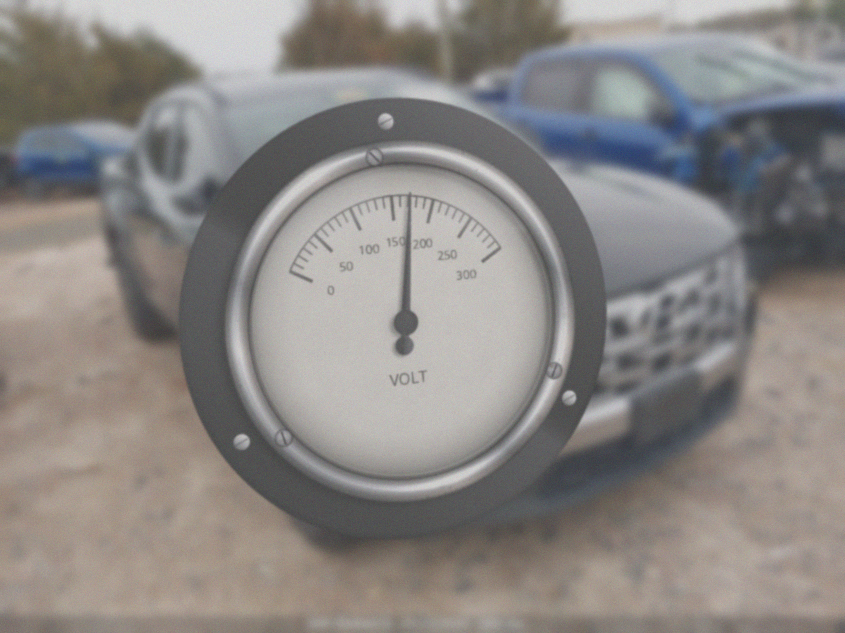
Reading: {"value": 170, "unit": "V"}
